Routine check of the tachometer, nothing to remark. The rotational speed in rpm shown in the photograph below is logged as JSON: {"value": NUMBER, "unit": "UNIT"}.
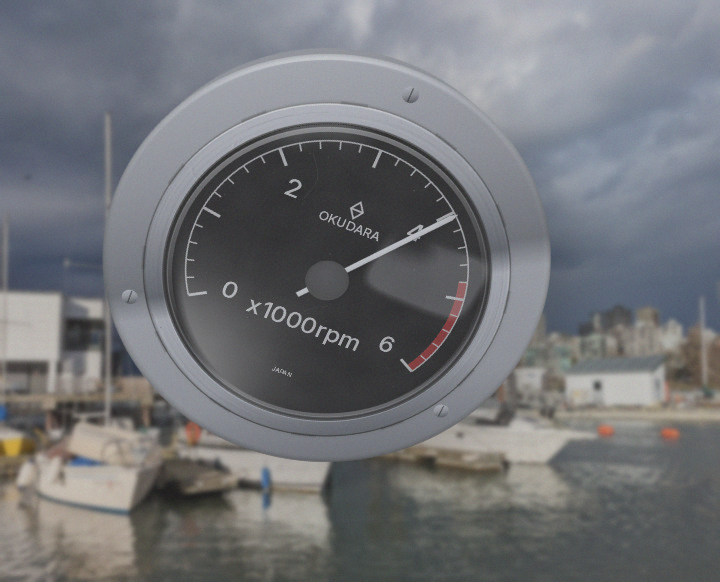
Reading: {"value": 4000, "unit": "rpm"}
